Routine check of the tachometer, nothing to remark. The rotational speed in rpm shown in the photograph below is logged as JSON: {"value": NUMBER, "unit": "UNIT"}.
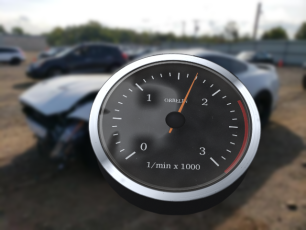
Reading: {"value": 1700, "unit": "rpm"}
